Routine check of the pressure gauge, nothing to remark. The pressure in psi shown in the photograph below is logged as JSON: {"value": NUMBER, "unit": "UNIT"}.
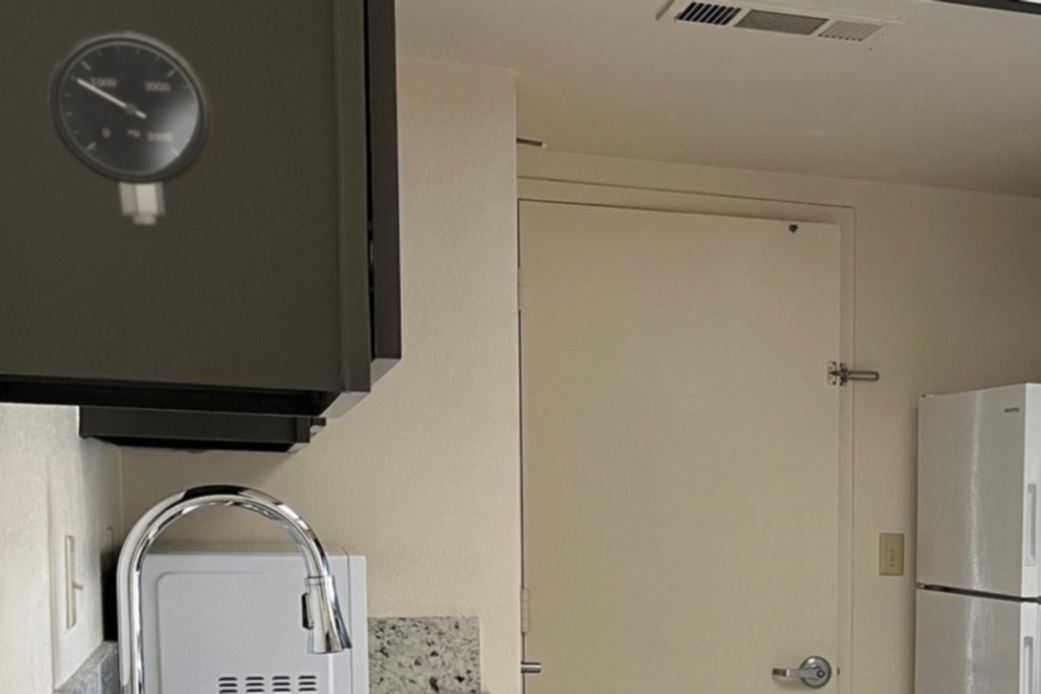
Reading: {"value": 800, "unit": "psi"}
